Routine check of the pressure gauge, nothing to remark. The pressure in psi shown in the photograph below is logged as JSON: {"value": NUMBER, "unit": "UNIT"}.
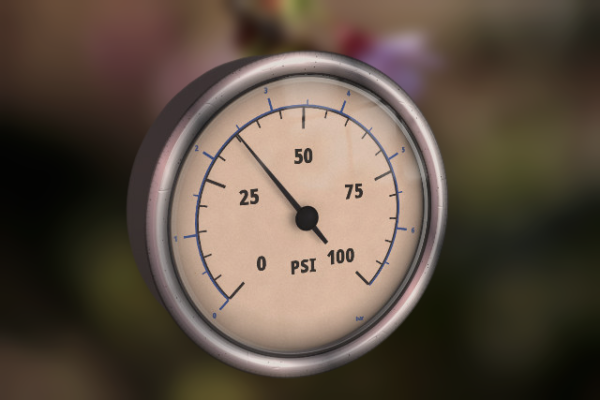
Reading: {"value": 35, "unit": "psi"}
